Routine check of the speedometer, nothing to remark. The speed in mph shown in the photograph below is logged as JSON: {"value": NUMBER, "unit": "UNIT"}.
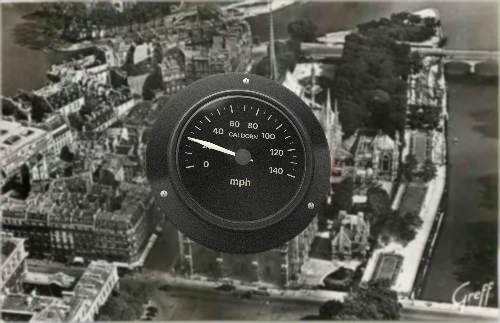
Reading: {"value": 20, "unit": "mph"}
